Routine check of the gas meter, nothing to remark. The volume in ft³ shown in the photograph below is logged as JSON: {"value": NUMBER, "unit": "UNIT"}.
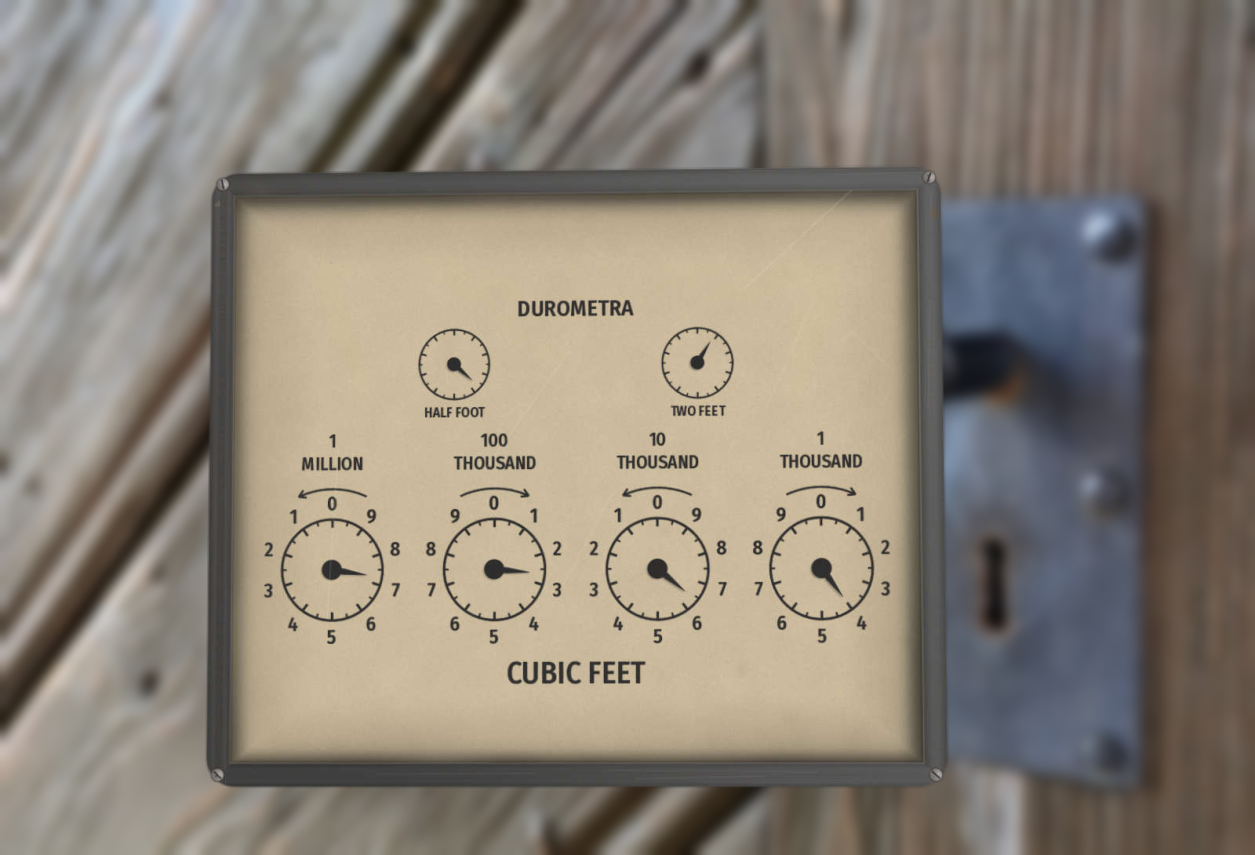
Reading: {"value": 726400, "unit": "ft³"}
